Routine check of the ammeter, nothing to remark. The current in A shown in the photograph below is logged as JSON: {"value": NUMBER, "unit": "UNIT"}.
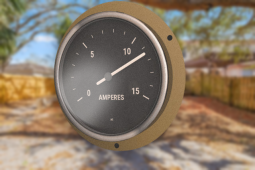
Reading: {"value": 11.5, "unit": "A"}
